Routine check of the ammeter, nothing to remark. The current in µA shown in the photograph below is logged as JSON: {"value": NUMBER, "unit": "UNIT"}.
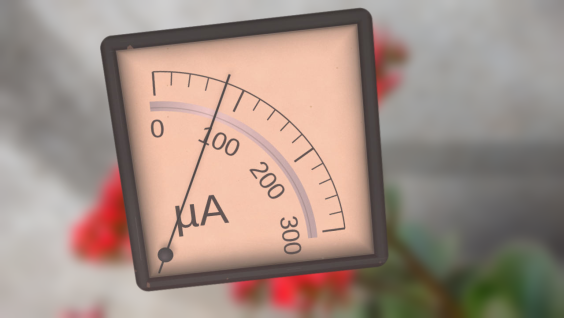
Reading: {"value": 80, "unit": "µA"}
